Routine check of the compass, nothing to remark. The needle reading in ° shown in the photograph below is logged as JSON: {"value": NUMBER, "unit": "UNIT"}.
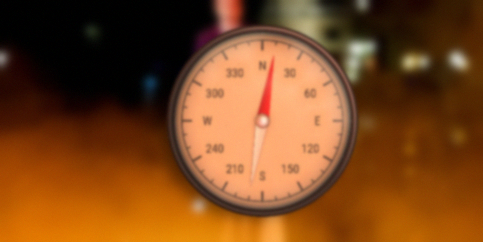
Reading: {"value": 10, "unit": "°"}
